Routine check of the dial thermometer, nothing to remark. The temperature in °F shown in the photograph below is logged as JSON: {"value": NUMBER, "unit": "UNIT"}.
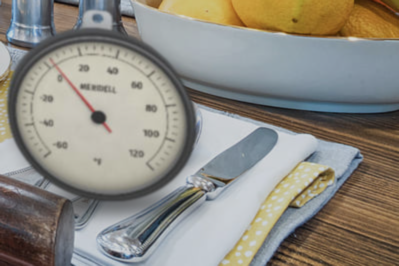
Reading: {"value": 4, "unit": "°F"}
